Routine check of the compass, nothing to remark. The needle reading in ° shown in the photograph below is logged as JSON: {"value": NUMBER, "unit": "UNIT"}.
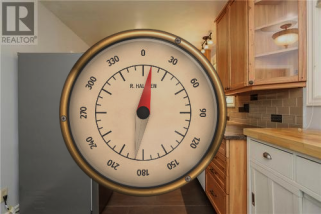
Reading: {"value": 10, "unit": "°"}
